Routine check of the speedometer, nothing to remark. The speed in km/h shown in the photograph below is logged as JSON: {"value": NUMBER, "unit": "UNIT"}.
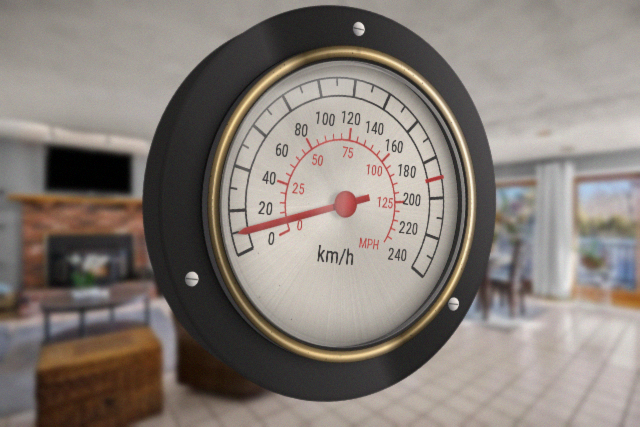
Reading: {"value": 10, "unit": "km/h"}
